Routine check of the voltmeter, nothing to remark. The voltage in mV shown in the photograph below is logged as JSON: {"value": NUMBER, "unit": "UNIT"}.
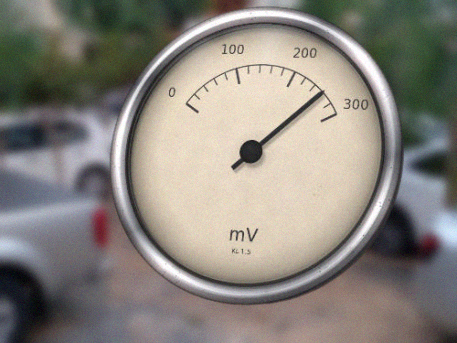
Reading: {"value": 260, "unit": "mV"}
